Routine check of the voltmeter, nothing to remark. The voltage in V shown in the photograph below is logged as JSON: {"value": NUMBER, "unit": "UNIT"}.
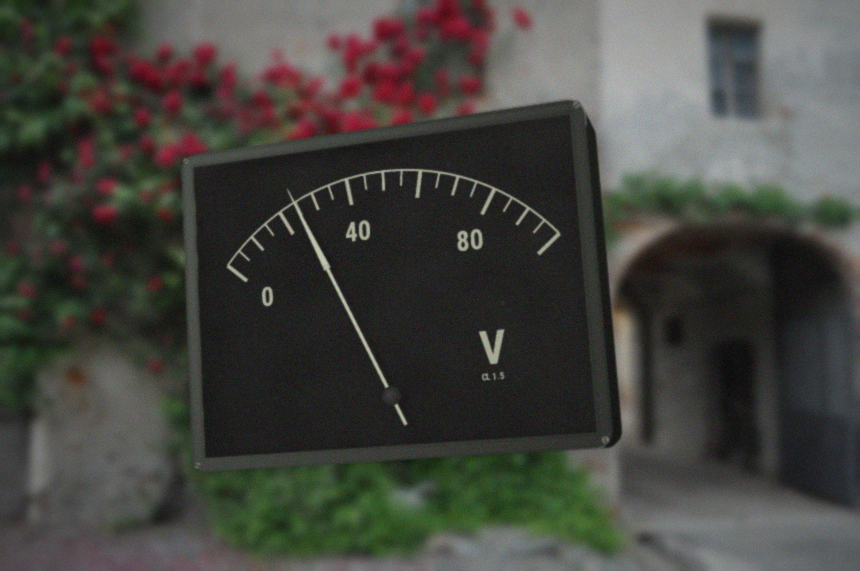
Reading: {"value": 25, "unit": "V"}
